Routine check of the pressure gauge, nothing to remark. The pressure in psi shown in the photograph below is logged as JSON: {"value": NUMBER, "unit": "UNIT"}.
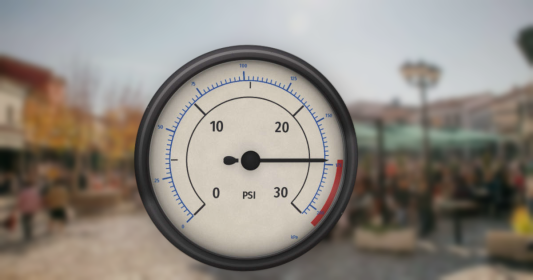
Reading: {"value": 25, "unit": "psi"}
